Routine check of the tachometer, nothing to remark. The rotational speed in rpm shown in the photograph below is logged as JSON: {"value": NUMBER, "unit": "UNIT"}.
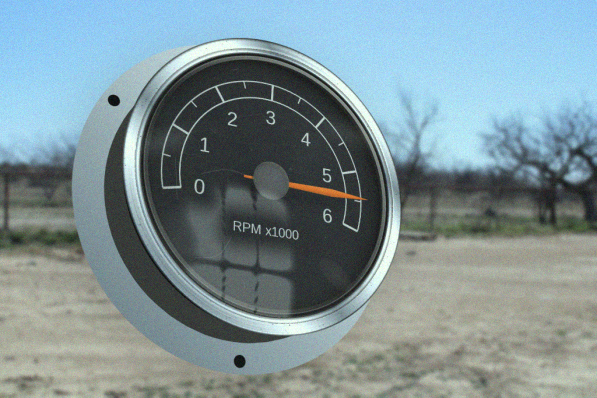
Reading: {"value": 5500, "unit": "rpm"}
